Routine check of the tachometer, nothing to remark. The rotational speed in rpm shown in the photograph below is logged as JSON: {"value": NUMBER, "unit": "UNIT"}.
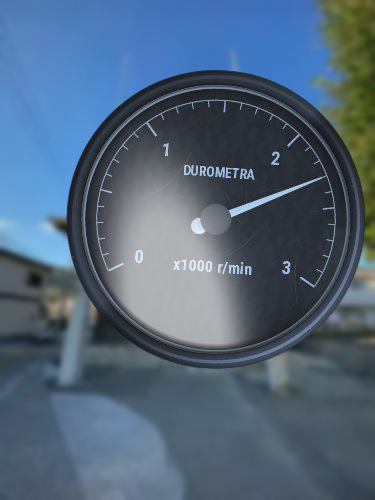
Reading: {"value": 2300, "unit": "rpm"}
